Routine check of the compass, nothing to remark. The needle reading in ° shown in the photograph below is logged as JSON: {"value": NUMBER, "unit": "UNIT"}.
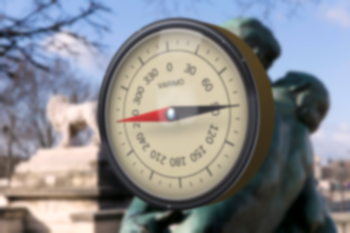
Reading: {"value": 270, "unit": "°"}
